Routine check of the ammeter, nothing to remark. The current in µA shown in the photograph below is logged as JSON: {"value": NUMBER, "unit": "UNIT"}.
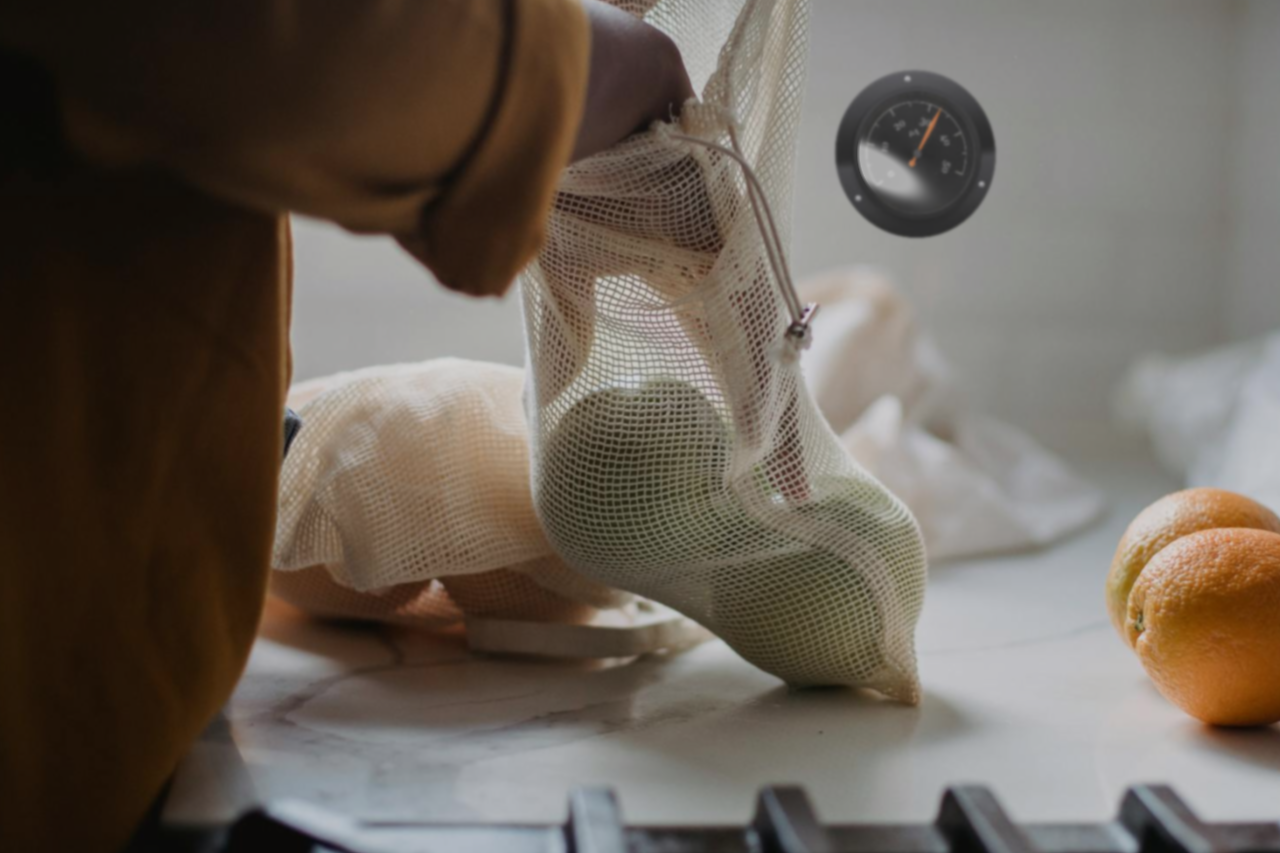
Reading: {"value": 32.5, "unit": "µA"}
